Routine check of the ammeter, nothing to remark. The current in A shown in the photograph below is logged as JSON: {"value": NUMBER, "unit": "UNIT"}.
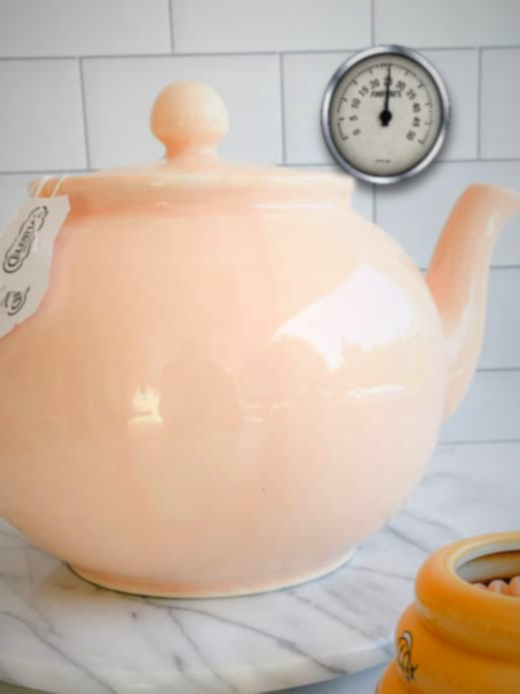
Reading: {"value": 25, "unit": "A"}
